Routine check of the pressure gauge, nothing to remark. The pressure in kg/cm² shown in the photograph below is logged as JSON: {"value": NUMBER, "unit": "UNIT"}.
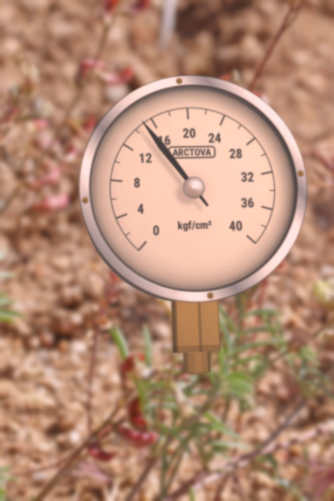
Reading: {"value": 15, "unit": "kg/cm²"}
